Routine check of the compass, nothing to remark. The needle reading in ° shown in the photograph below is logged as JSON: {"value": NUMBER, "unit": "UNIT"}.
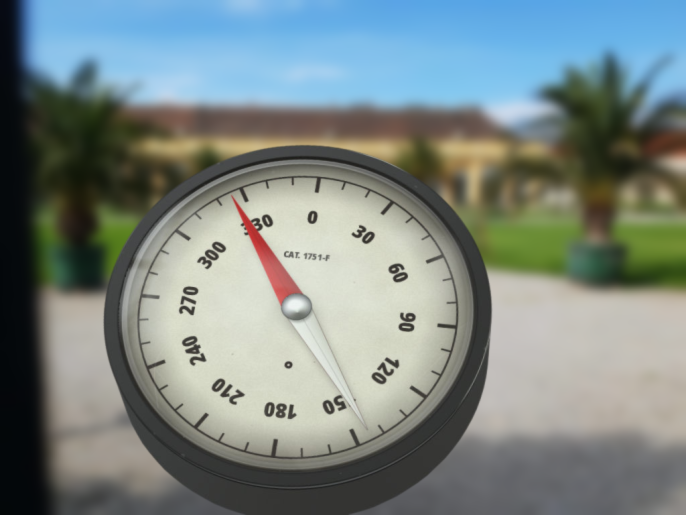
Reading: {"value": 325, "unit": "°"}
